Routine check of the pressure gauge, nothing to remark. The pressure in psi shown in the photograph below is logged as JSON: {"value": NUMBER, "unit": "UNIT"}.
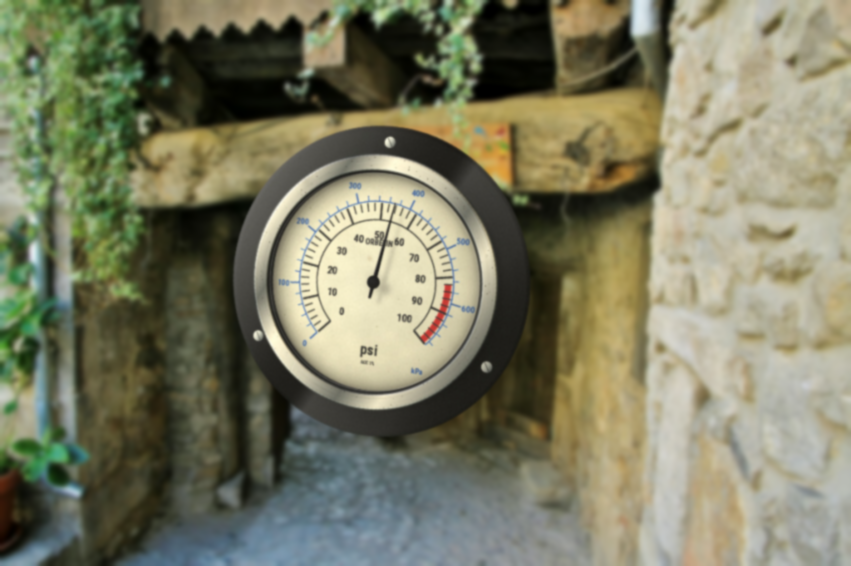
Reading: {"value": 54, "unit": "psi"}
